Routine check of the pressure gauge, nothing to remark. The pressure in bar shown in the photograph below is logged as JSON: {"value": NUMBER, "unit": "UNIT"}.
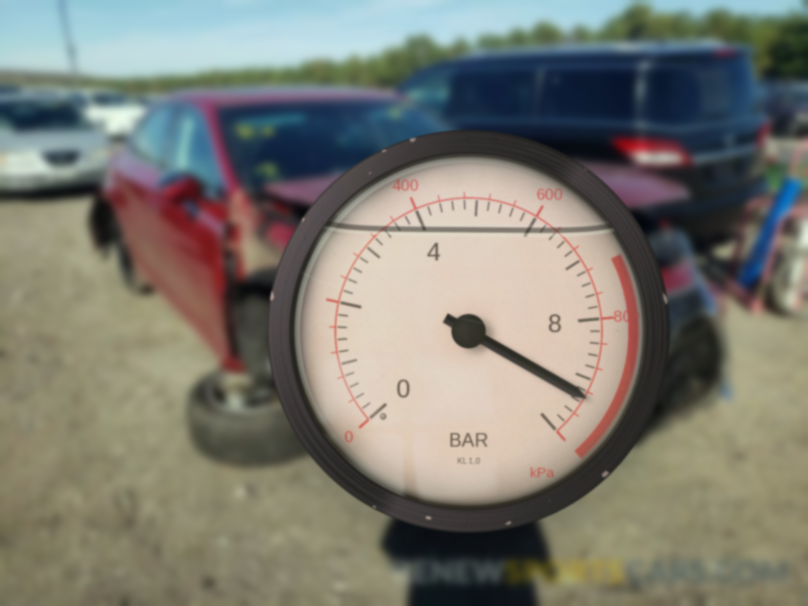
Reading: {"value": 9.3, "unit": "bar"}
